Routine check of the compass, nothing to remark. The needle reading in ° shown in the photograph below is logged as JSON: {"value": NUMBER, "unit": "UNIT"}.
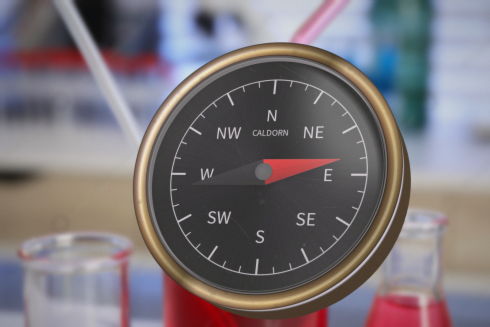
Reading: {"value": 80, "unit": "°"}
